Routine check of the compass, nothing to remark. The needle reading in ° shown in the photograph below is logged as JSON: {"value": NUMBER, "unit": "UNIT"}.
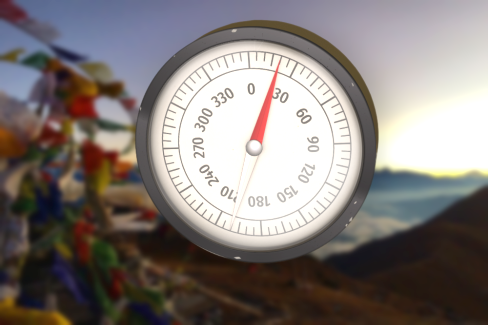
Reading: {"value": 20, "unit": "°"}
